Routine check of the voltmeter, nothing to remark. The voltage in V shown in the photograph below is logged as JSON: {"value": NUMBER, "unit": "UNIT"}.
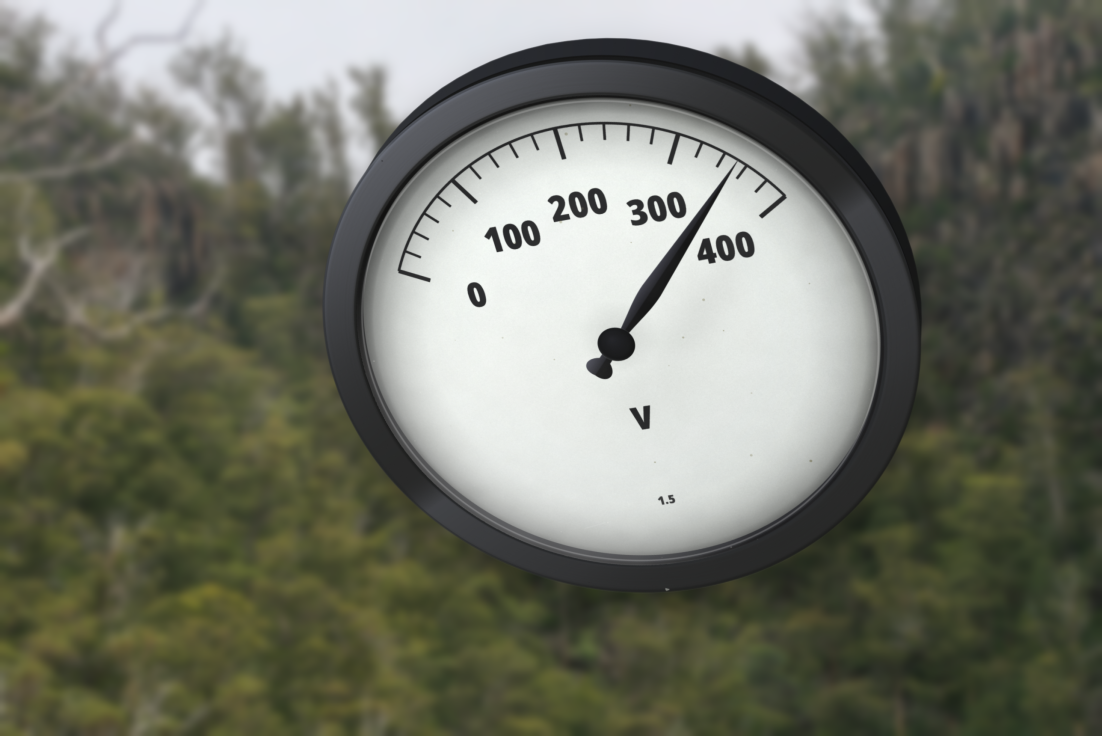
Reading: {"value": 350, "unit": "V"}
